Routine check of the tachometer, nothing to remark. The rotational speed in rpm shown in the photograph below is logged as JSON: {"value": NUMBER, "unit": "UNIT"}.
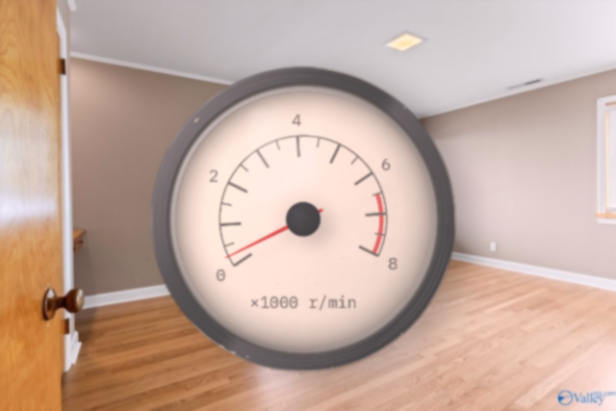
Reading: {"value": 250, "unit": "rpm"}
